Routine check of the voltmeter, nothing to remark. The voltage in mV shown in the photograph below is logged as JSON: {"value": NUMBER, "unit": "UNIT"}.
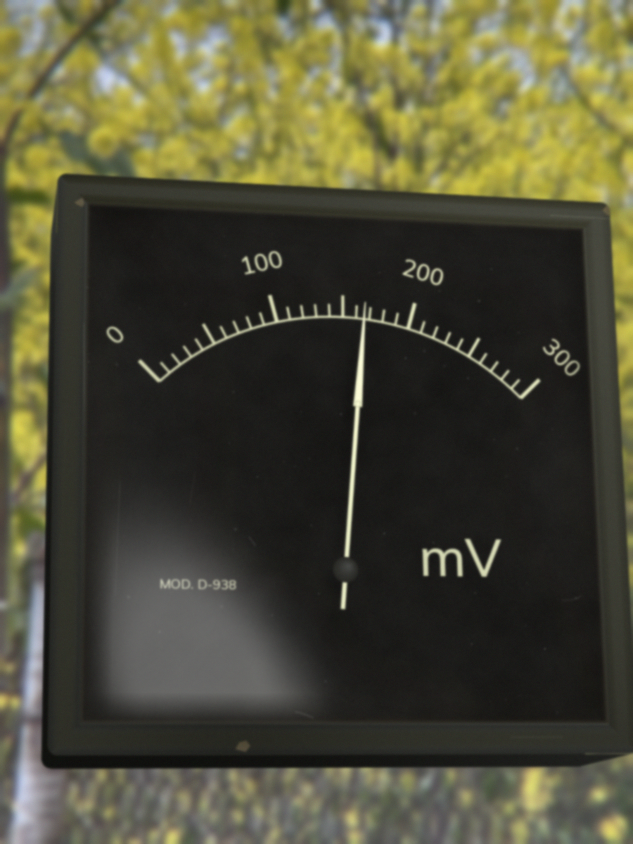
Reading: {"value": 165, "unit": "mV"}
